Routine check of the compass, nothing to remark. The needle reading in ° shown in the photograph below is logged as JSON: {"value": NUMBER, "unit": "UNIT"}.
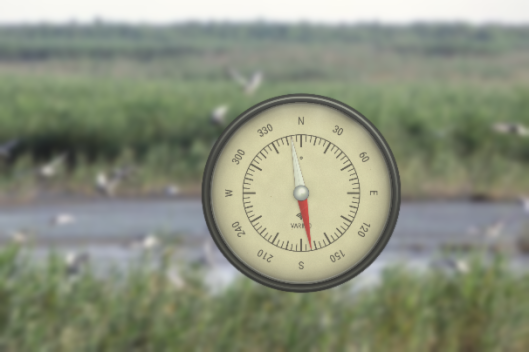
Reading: {"value": 170, "unit": "°"}
